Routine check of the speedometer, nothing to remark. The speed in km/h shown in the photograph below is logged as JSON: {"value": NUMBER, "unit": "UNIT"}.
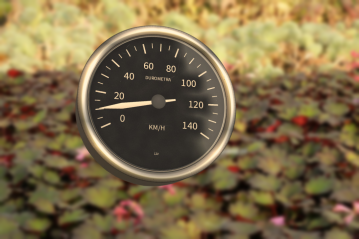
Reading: {"value": 10, "unit": "km/h"}
